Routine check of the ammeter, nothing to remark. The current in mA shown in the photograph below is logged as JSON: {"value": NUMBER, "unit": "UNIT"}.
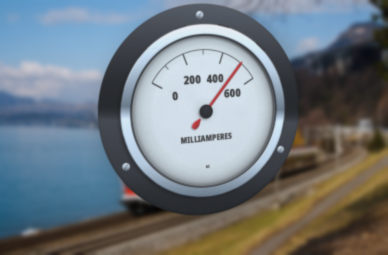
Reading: {"value": 500, "unit": "mA"}
